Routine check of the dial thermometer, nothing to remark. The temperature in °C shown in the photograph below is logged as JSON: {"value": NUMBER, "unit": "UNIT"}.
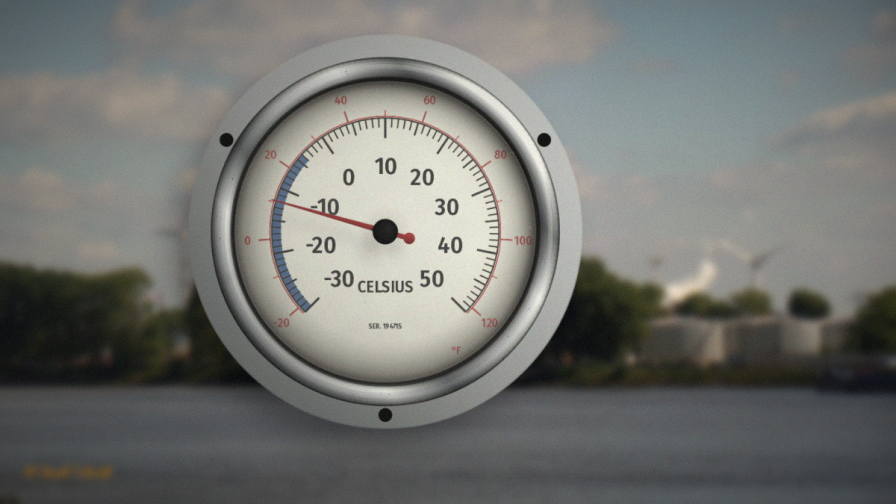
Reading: {"value": -12, "unit": "°C"}
